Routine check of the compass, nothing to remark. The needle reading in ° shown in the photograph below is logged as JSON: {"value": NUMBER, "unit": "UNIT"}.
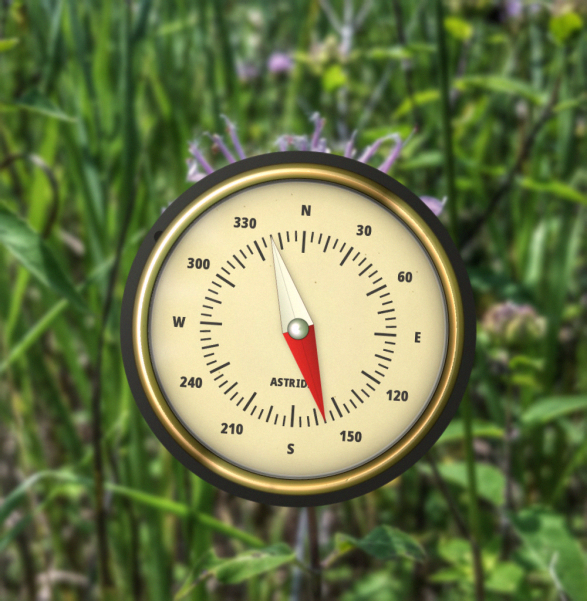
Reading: {"value": 160, "unit": "°"}
